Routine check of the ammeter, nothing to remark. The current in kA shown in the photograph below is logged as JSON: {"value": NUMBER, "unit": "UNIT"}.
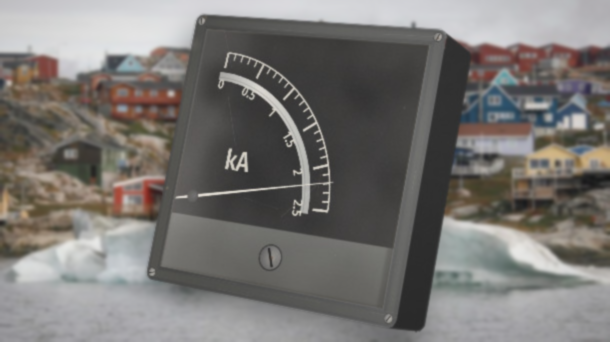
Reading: {"value": 2.2, "unit": "kA"}
